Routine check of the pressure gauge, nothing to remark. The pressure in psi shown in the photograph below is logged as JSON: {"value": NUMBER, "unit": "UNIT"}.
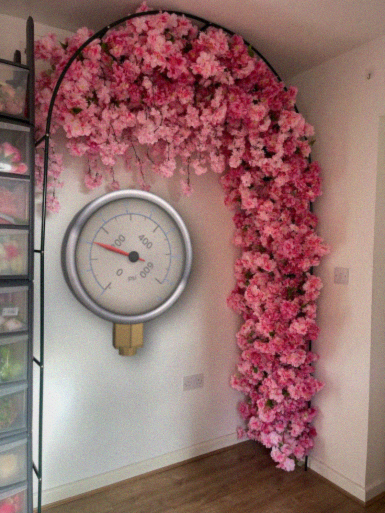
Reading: {"value": 150, "unit": "psi"}
